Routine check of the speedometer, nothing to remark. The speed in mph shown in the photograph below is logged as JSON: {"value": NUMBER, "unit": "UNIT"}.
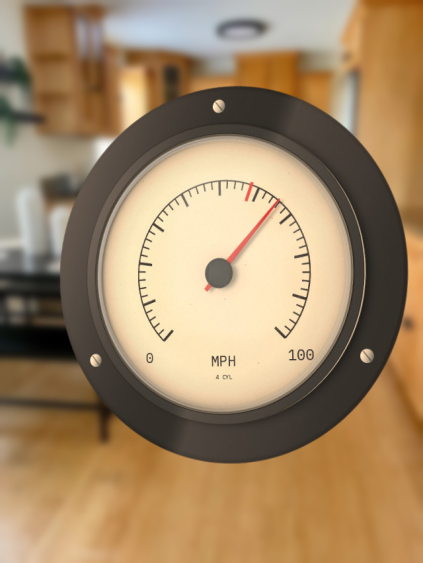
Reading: {"value": 66, "unit": "mph"}
